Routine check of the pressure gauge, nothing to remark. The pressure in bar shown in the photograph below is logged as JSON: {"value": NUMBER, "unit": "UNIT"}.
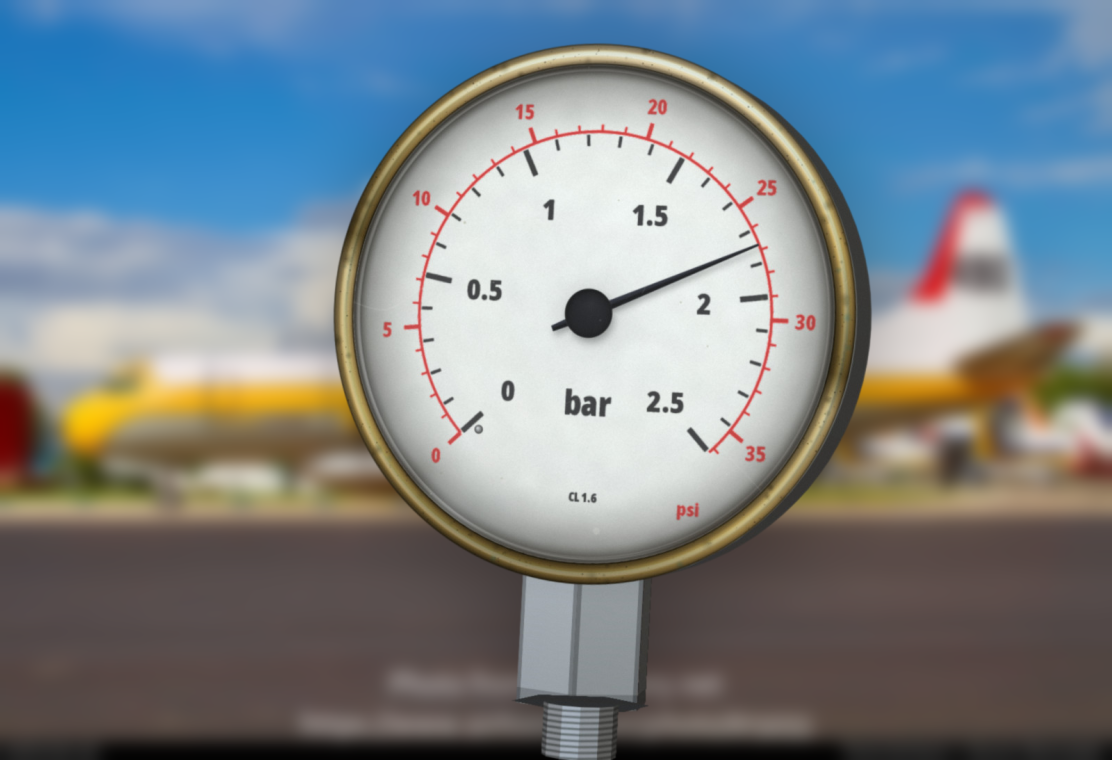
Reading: {"value": 1.85, "unit": "bar"}
